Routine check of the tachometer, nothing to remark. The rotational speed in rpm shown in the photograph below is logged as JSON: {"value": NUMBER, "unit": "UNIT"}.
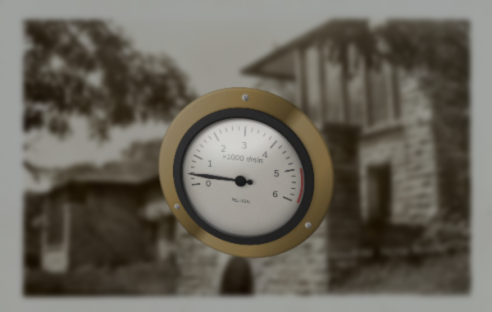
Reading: {"value": 400, "unit": "rpm"}
